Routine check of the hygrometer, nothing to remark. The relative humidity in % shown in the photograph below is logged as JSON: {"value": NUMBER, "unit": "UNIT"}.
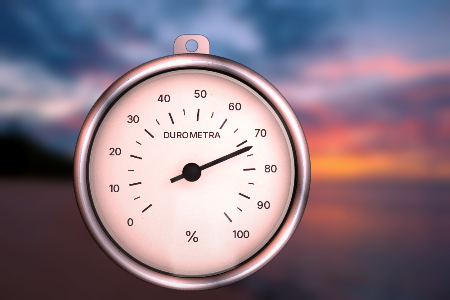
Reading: {"value": 72.5, "unit": "%"}
